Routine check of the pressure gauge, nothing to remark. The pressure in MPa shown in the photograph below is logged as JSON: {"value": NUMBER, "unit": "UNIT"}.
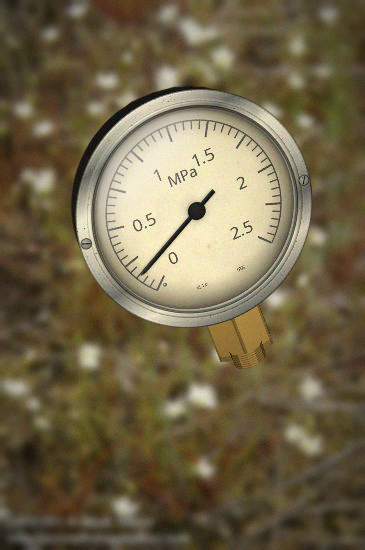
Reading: {"value": 0.15, "unit": "MPa"}
